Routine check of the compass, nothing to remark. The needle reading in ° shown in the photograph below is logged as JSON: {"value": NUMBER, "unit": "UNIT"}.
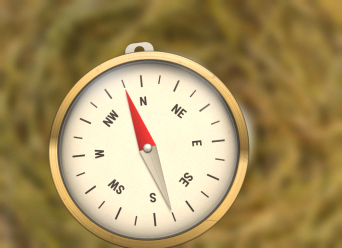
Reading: {"value": 345, "unit": "°"}
